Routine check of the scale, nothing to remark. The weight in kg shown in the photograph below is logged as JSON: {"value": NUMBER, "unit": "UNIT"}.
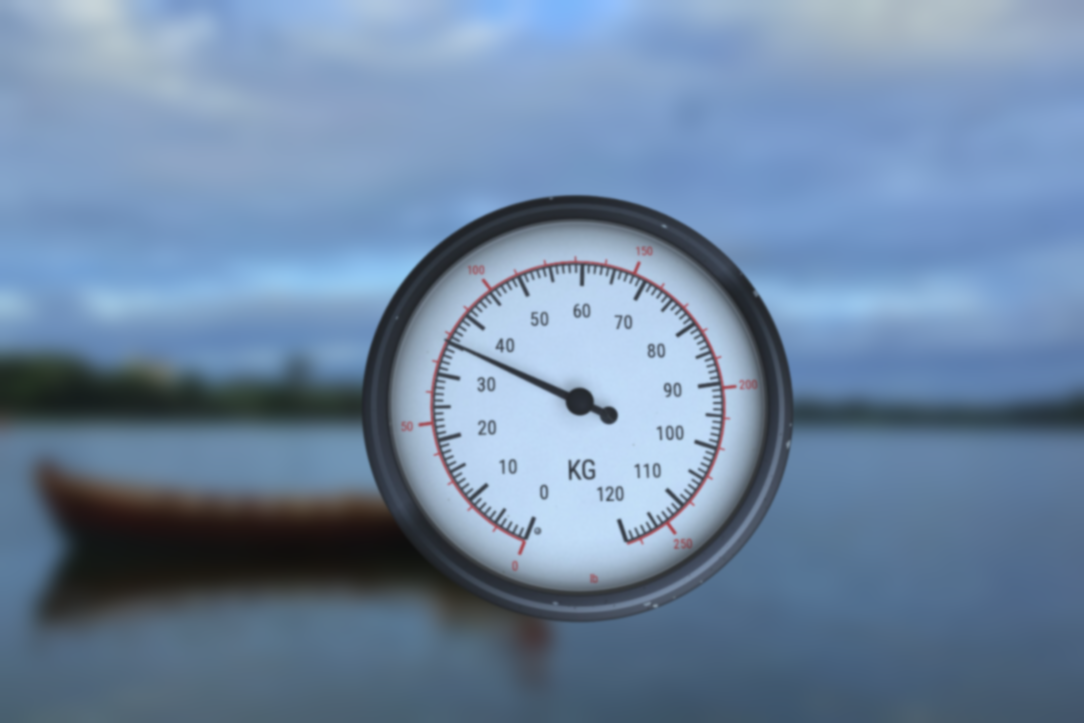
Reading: {"value": 35, "unit": "kg"}
